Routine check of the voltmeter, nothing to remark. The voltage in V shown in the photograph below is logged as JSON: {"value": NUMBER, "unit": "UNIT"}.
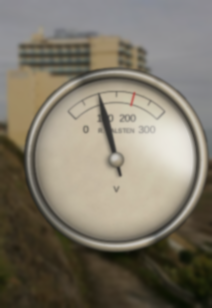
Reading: {"value": 100, "unit": "V"}
